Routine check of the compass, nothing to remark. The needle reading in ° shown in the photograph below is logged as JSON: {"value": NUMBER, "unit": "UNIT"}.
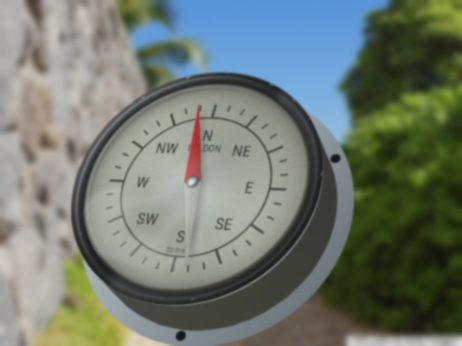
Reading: {"value": 350, "unit": "°"}
